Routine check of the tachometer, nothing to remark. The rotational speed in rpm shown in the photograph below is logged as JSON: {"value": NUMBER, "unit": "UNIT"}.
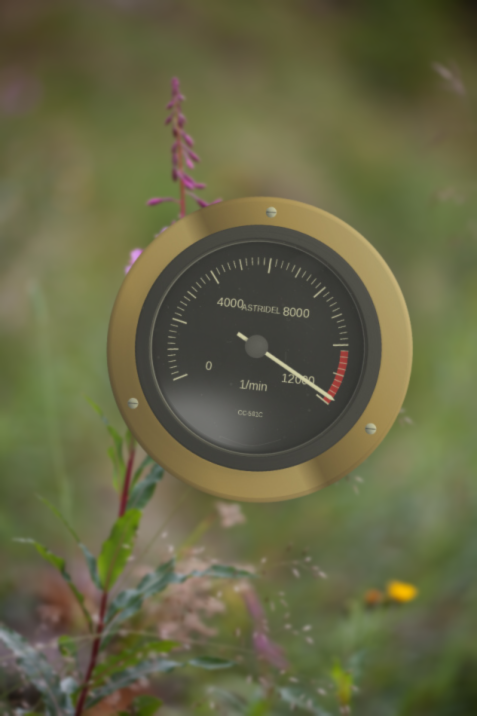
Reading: {"value": 11800, "unit": "rpm"}
